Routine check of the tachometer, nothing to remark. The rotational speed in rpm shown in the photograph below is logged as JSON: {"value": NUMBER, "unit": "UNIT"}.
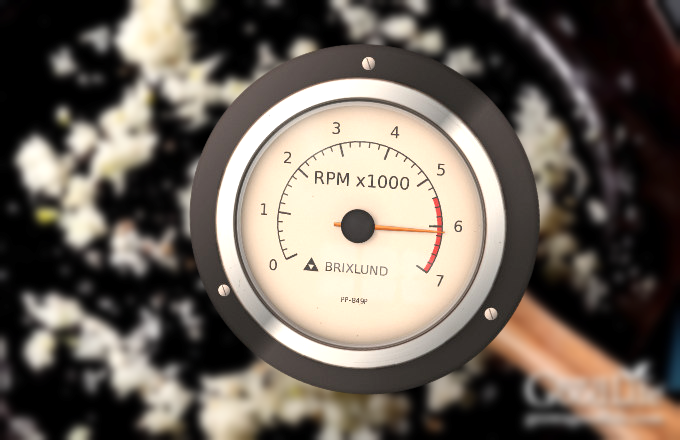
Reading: {"value": 6100, "unit": "rpm"}
